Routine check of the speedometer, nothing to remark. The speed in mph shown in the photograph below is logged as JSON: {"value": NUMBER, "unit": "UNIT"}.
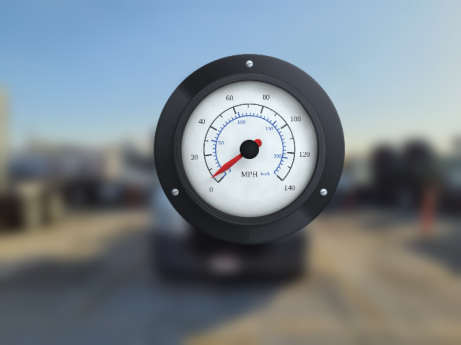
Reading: {"value": 5, "unit": "mph"}
